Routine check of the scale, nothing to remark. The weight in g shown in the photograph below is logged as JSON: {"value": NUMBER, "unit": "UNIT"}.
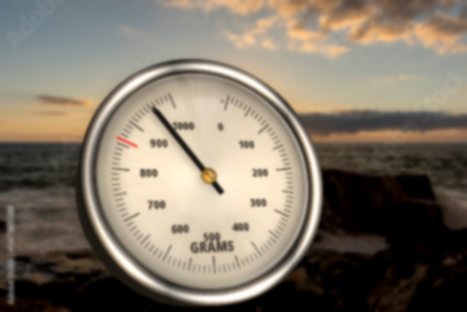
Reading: {"value": 950, "unit": "g"}
